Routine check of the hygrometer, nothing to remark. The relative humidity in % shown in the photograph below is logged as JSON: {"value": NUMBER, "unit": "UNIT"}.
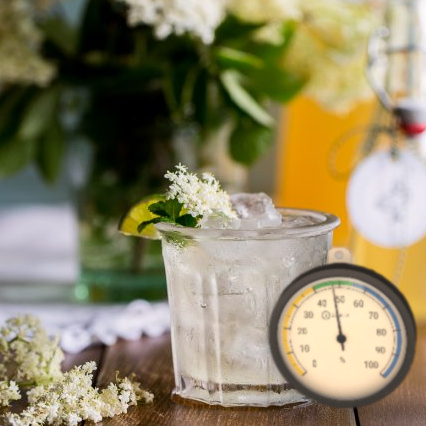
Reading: {"value": 47.5, "unit": "%"}
